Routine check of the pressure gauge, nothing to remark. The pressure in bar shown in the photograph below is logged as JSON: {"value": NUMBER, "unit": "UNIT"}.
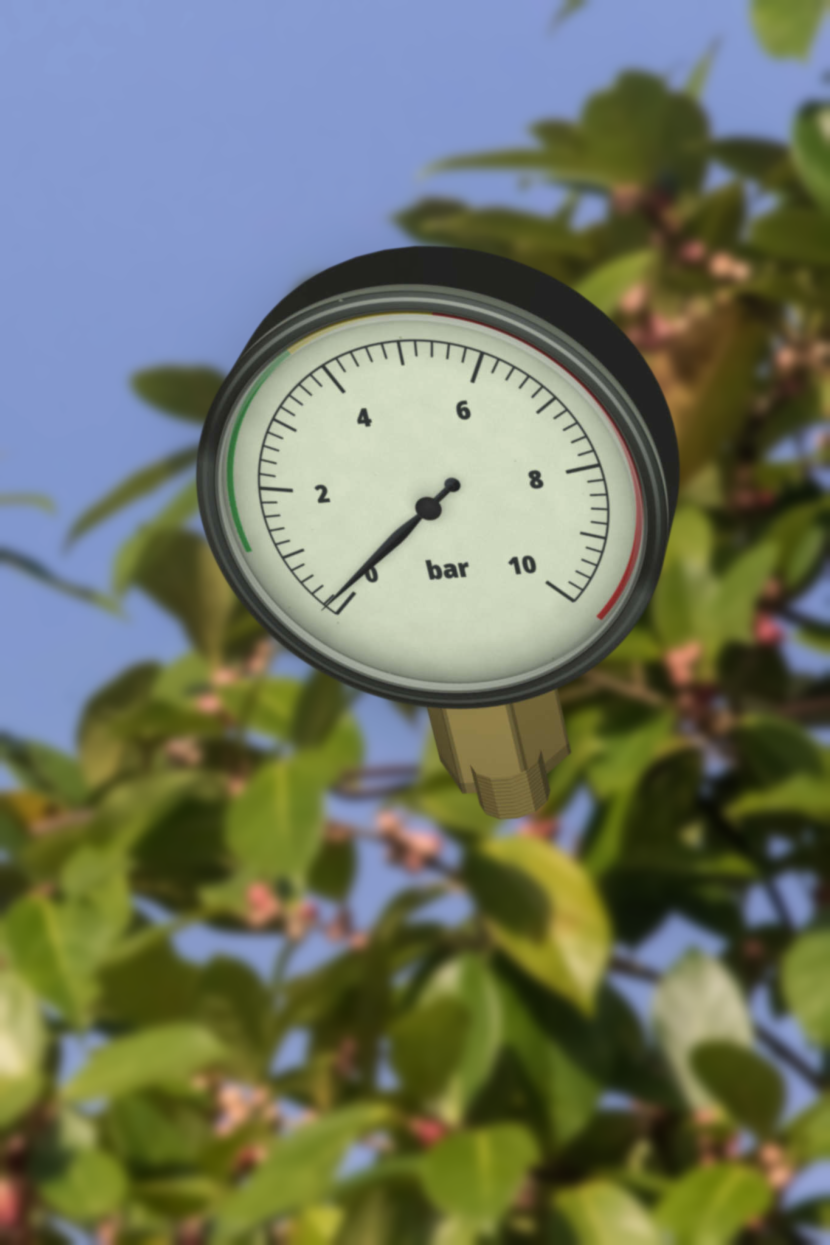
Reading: {"value": 0.2, "unit": "bar"}
